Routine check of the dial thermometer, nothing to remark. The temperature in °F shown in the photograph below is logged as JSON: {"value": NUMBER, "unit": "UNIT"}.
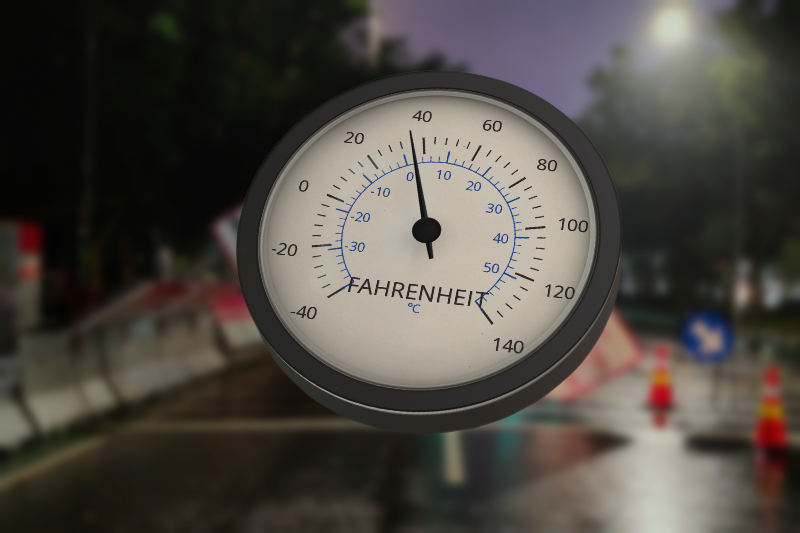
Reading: {"value": 36, "unit": "°F"}
